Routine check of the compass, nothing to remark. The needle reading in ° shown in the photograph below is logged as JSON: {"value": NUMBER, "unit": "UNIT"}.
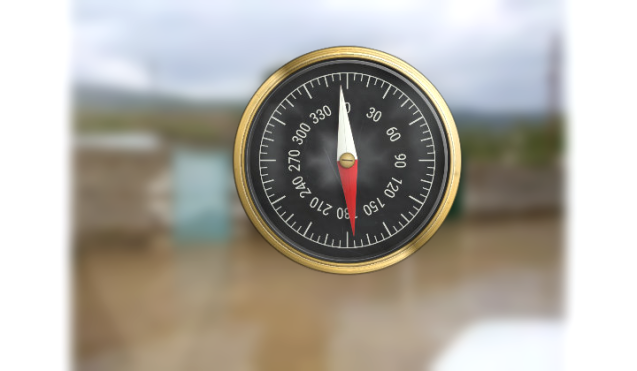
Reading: {"value": 175, "unit": "°"}
